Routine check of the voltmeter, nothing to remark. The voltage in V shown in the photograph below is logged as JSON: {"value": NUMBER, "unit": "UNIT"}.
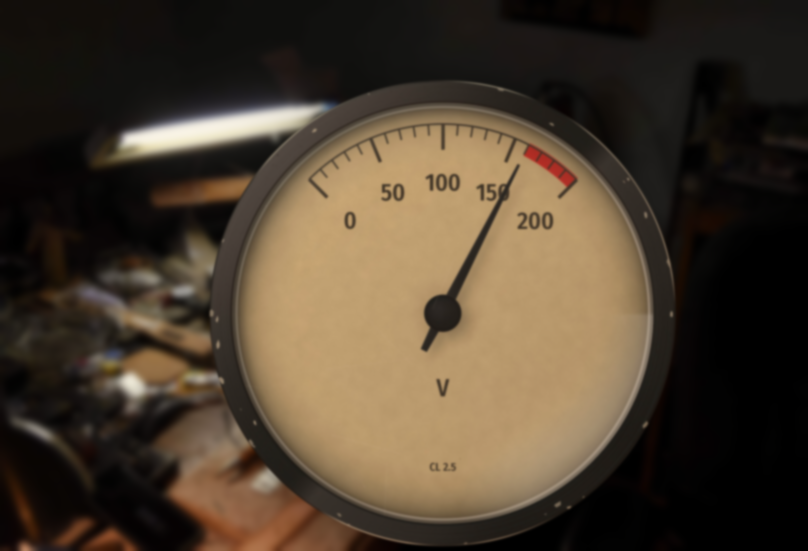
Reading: {"value": 160, "unit": "V"}
